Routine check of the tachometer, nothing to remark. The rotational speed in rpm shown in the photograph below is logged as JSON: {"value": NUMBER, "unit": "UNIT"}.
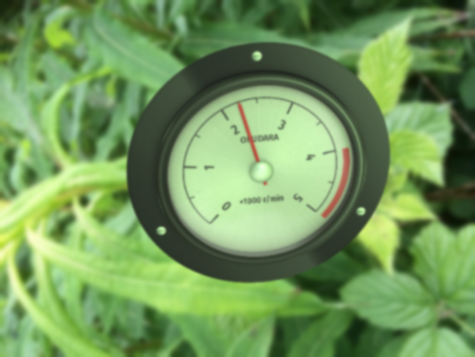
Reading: {"value": 2250, "unit": "rpm"}
